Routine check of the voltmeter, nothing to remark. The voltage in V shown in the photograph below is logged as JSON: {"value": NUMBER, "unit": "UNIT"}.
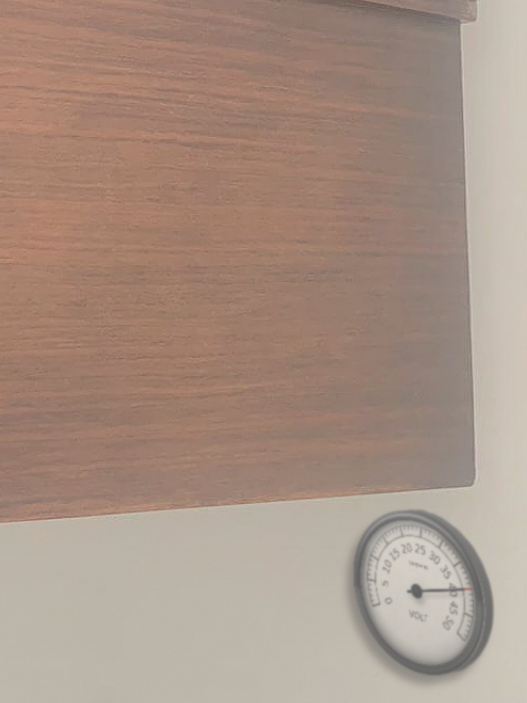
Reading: {"value": 40, "unit": "V"}
